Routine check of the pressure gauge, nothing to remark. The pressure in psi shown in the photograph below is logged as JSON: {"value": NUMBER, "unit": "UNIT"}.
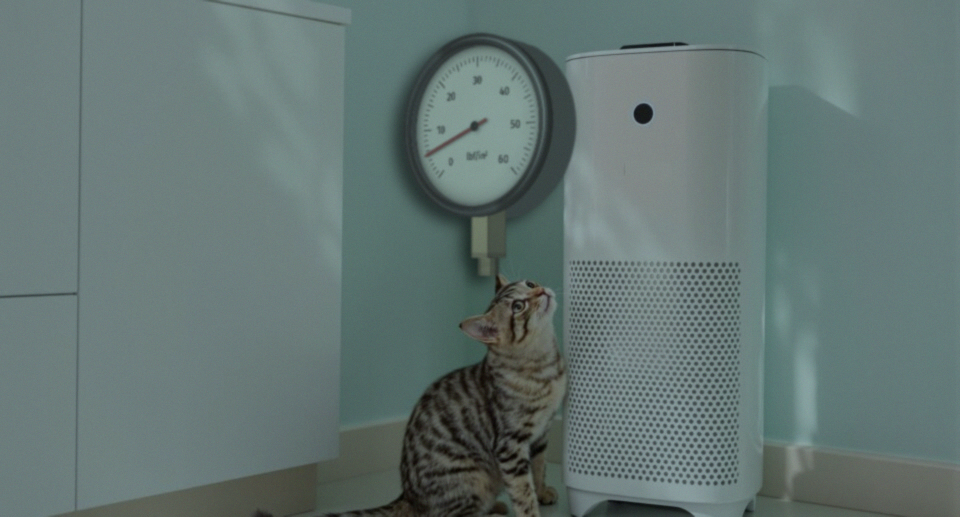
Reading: {"value": 5, "unit": "psi"}
